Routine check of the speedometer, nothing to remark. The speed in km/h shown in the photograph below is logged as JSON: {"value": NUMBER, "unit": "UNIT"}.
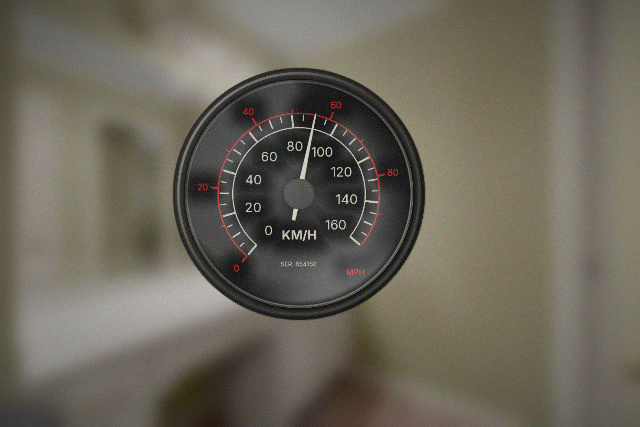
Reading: {"value": 90, "unit": "km/h"}
